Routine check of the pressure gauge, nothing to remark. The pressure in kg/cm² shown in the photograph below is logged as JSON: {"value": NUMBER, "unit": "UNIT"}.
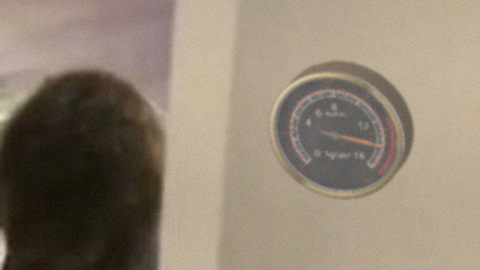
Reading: {"value": 14, "unit": "kg/cm²"}
